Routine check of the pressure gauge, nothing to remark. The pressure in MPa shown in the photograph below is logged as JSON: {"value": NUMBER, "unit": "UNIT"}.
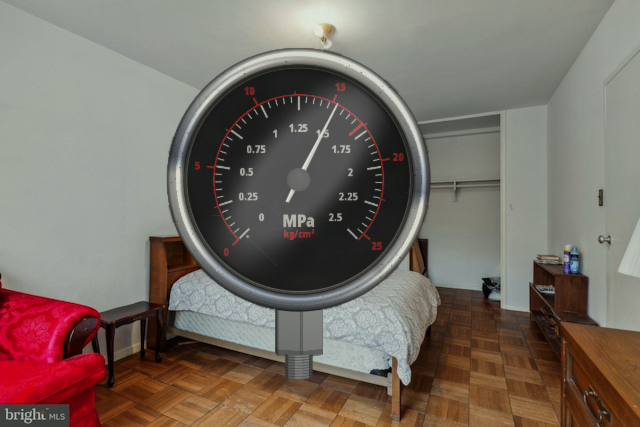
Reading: {"value": 1.5, "unit": "MPa"}
